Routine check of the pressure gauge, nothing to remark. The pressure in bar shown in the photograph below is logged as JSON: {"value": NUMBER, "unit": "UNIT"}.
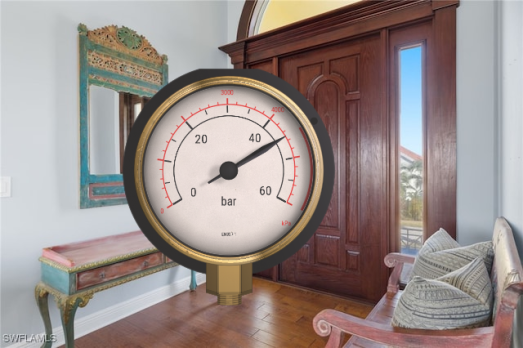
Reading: {"value": 45, "unit": "bar"}
